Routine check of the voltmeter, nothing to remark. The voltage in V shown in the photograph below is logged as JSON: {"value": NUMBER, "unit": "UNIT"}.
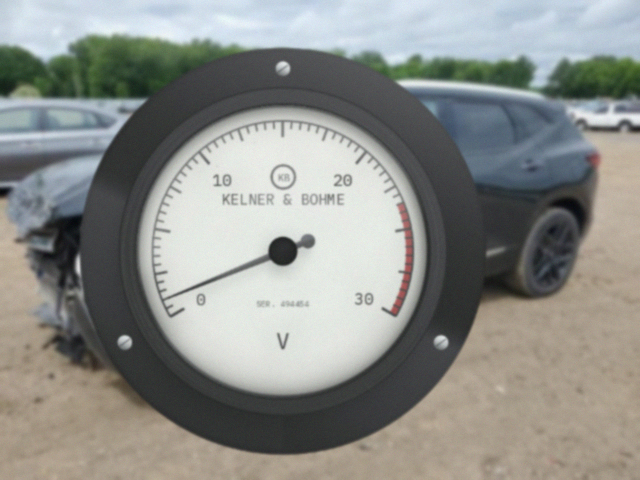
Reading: {"value": 1, "unit": "V"}
